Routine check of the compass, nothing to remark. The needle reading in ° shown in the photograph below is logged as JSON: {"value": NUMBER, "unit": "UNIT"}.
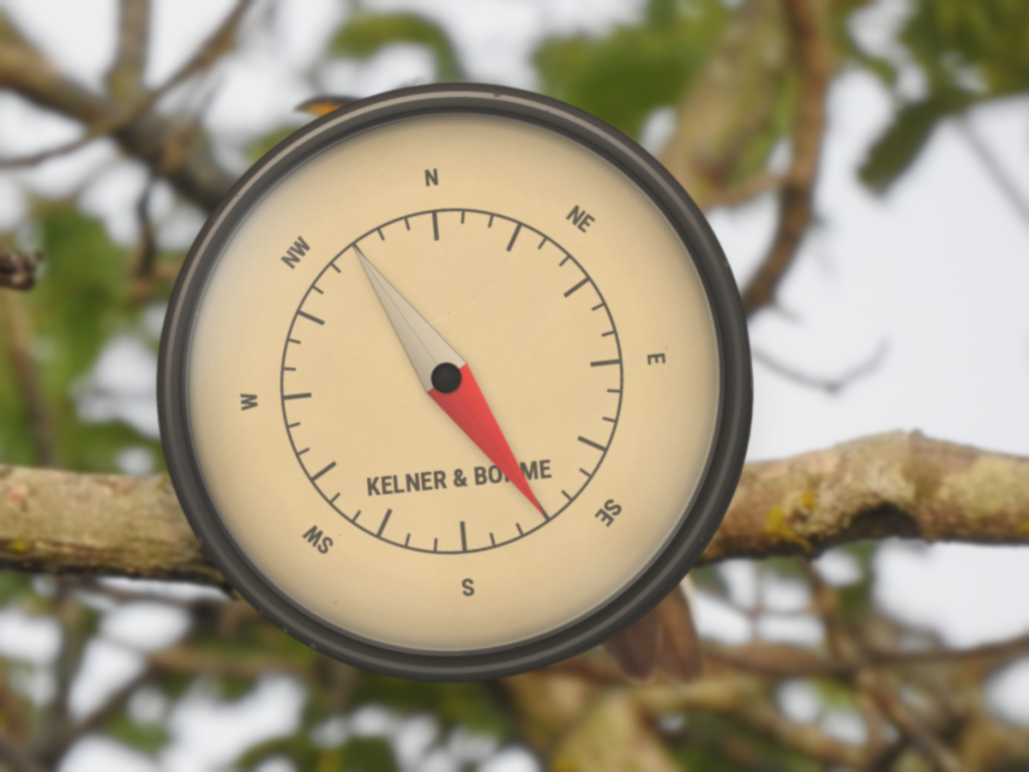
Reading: {"value": 150, "unit": "°"}
